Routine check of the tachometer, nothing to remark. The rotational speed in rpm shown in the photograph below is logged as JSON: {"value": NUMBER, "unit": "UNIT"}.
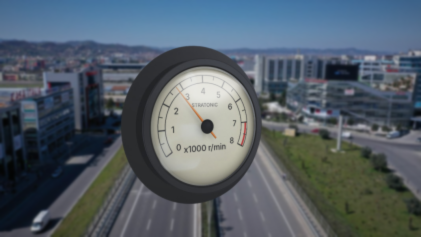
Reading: {"value": 2750, "unit": "rpm"}
